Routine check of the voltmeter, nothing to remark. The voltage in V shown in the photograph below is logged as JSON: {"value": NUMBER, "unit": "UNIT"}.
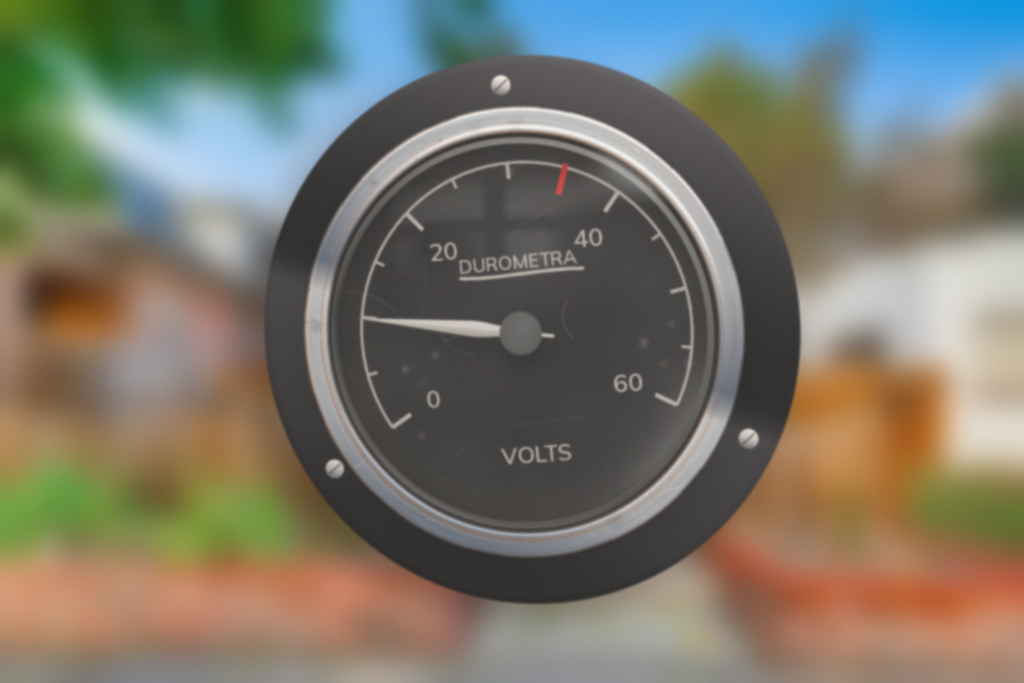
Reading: {"value": 10, "unit": "V"}
